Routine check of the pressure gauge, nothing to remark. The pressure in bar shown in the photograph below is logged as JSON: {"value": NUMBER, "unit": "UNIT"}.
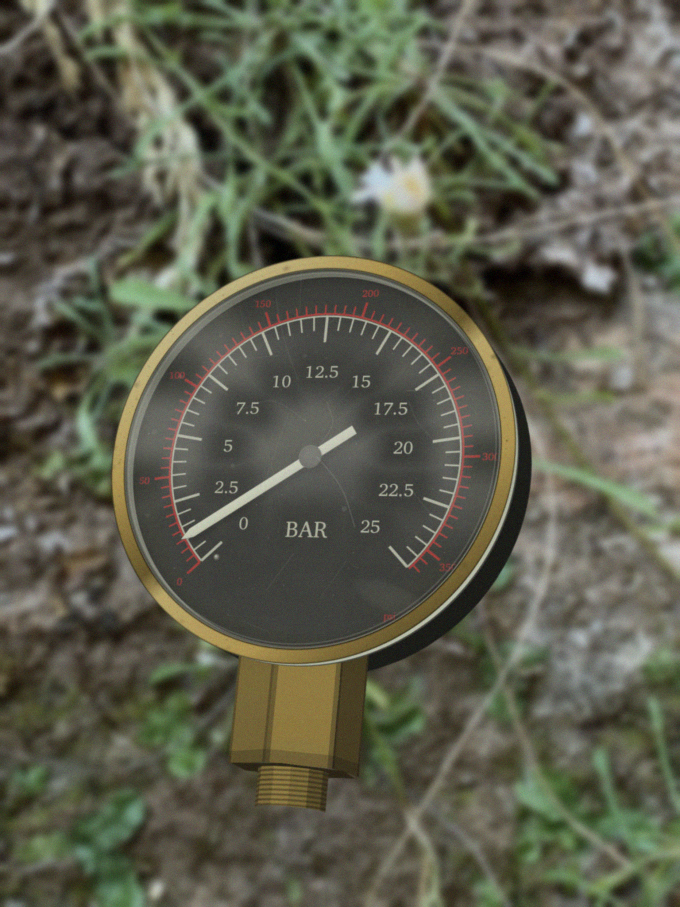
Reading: {"value": 1, "unit": "bar"}
